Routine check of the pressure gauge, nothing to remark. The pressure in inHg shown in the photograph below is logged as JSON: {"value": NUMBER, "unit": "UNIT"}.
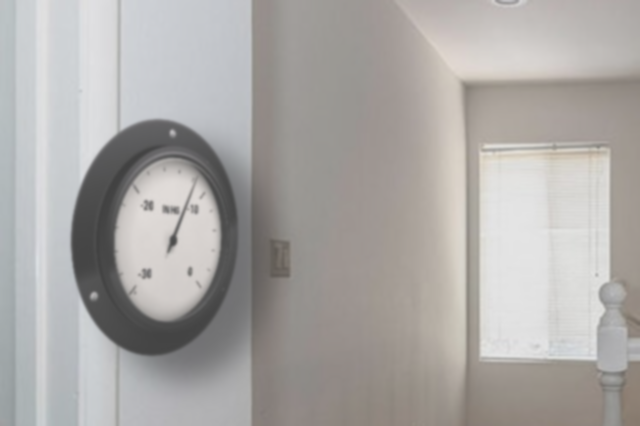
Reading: {"value": -12, "unit": "inHg"}
